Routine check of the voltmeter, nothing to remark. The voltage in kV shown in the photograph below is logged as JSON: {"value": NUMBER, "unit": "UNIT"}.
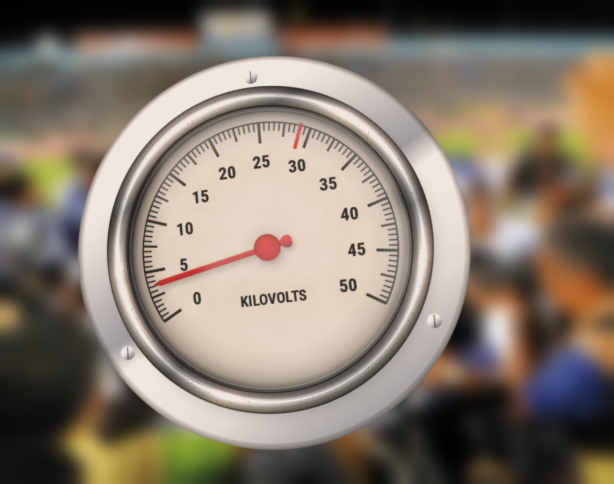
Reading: {"value": 3.5, "unit": "kV"}
